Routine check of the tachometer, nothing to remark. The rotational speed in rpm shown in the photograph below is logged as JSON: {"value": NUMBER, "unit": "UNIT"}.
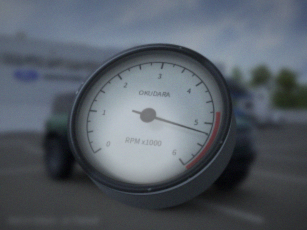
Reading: {"value": 5250, "unit": "rpm"}
